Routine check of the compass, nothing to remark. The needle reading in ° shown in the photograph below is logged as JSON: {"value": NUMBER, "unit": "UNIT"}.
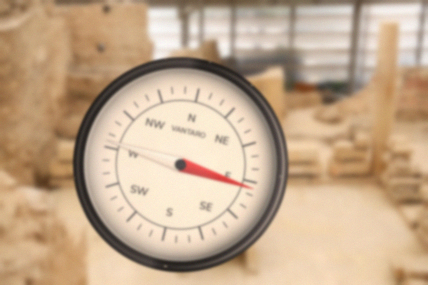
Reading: {"value": 95, "unit": "°"}
